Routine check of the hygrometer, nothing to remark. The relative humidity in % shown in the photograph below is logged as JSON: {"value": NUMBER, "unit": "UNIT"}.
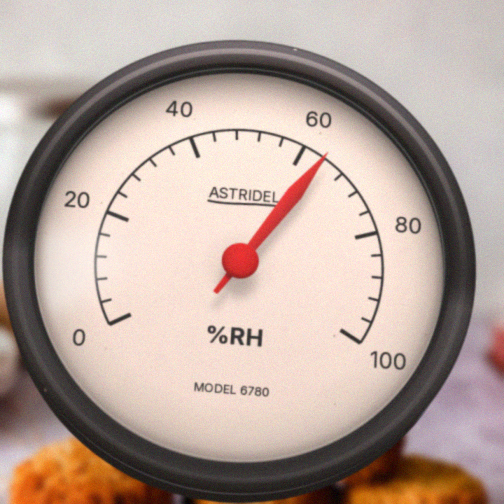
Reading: {"value": 64, "unit": "%"}
